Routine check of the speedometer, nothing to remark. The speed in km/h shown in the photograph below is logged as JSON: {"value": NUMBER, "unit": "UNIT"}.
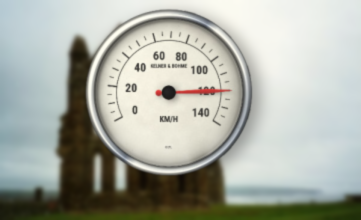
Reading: {"value": 120, "unit": "km/h"}
